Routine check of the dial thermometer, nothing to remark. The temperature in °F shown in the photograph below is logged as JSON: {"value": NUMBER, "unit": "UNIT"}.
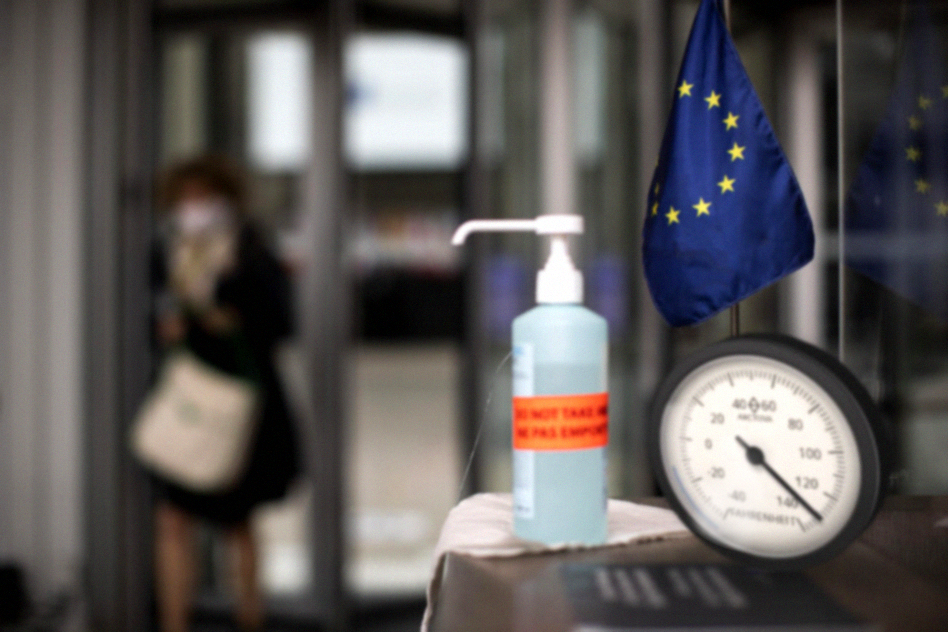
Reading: {"value": 130, "unit": "°F"}
